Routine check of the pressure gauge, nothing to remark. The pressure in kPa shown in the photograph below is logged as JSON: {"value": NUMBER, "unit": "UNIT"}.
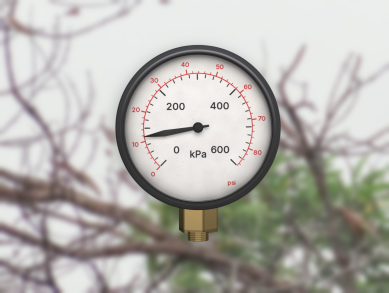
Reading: {"value": 80, "unit": "kPa"}
